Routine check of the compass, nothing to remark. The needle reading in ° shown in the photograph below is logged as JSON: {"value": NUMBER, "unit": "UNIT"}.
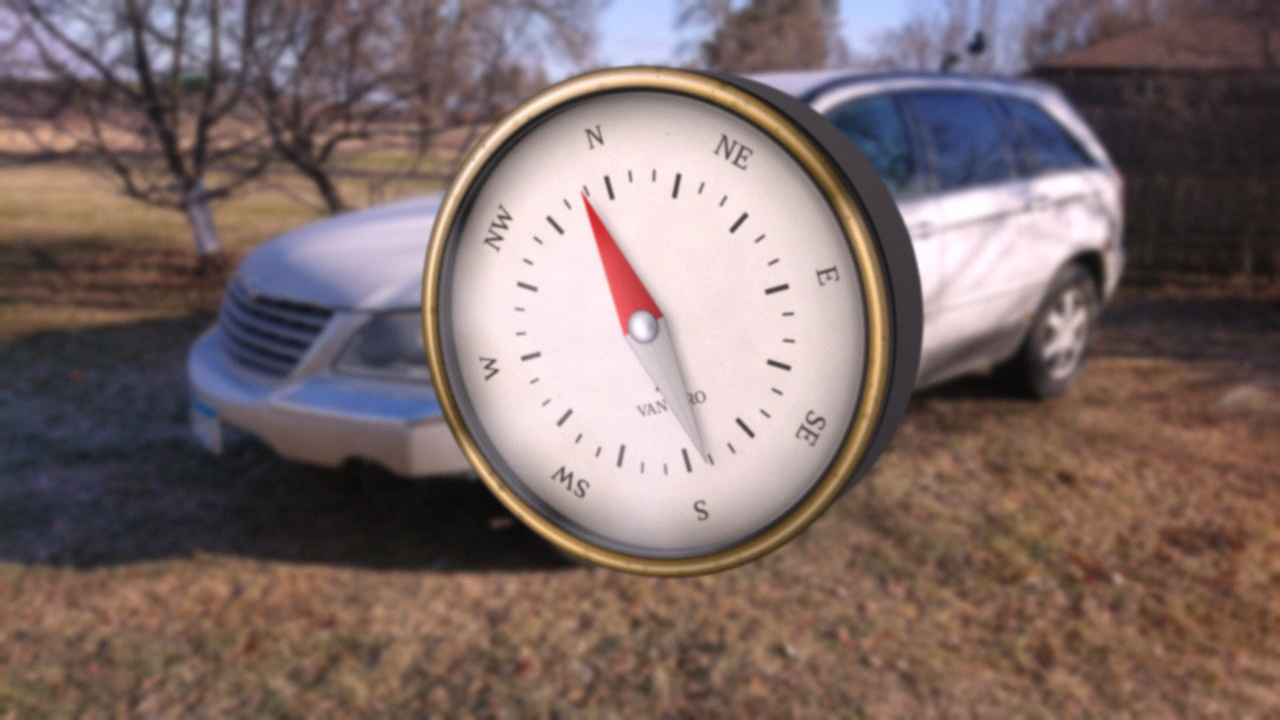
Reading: {"value": 350, "unit": "°"}
